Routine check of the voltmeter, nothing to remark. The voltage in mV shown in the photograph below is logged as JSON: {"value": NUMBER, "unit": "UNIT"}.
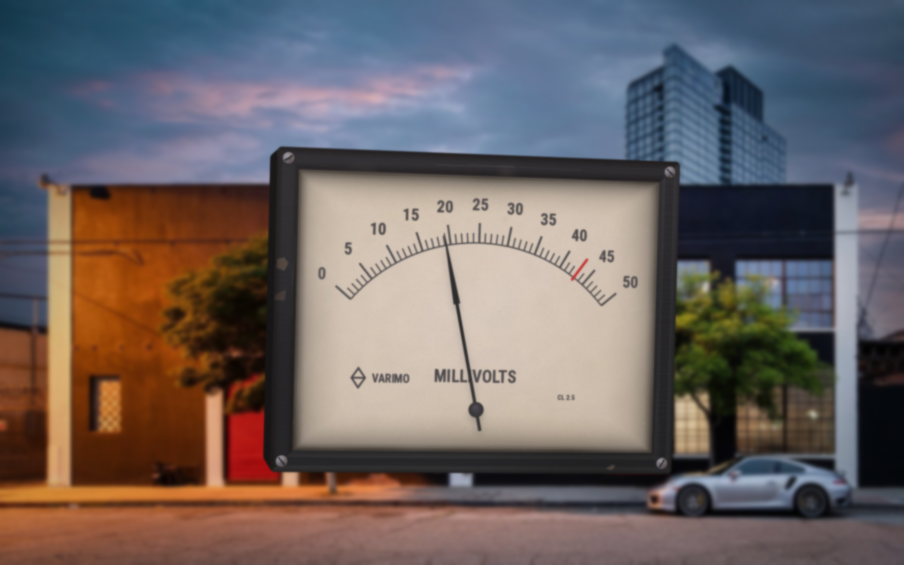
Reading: {"value": 19, "unit": "mV"}
